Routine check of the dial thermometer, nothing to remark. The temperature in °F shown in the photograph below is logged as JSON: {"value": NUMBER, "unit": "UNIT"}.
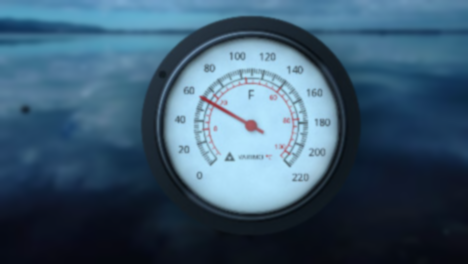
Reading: {"value": 60, "unit": "°F"}
